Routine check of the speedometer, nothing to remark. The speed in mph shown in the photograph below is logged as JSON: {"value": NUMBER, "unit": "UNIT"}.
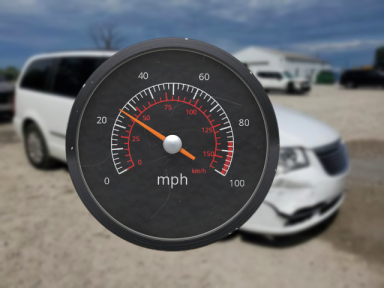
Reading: {"value": 26, "unit": "mph"}
